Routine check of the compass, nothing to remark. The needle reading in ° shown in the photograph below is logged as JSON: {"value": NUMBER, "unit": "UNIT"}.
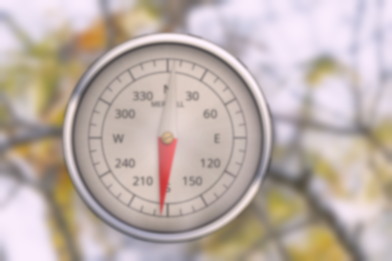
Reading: {"value": 185, "unit": "°"}
